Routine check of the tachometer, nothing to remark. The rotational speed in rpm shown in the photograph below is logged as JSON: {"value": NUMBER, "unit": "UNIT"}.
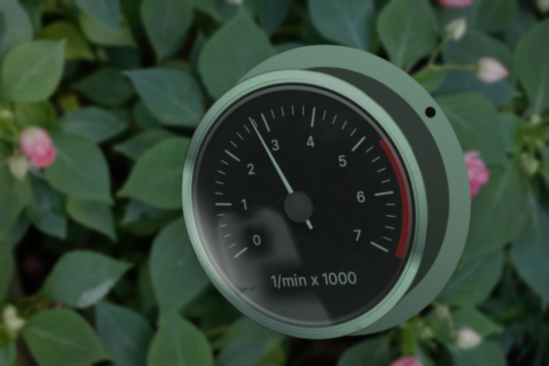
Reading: {"value": 2800, "unit": "rpm"}
